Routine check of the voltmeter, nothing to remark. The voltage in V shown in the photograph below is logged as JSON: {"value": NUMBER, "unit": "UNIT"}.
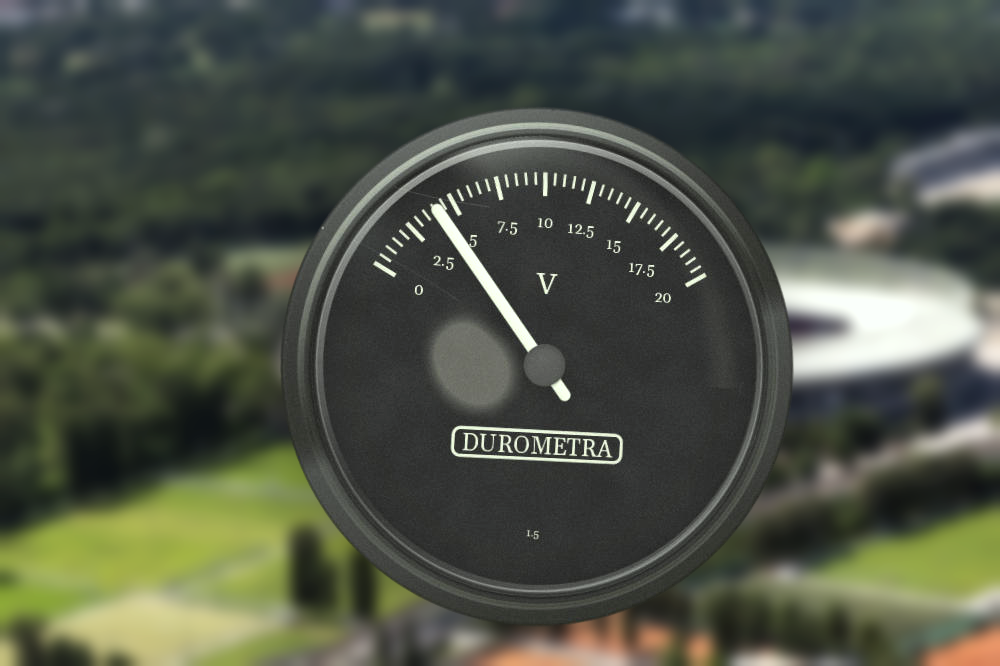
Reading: {"value": 4, "unit": "V"}
